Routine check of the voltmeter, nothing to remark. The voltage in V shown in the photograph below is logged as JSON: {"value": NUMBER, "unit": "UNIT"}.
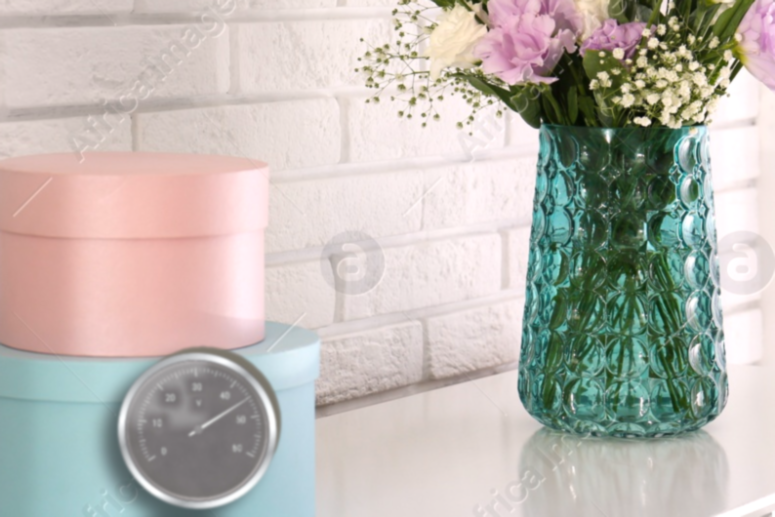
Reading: {"value": 45, "unit": "V"}
